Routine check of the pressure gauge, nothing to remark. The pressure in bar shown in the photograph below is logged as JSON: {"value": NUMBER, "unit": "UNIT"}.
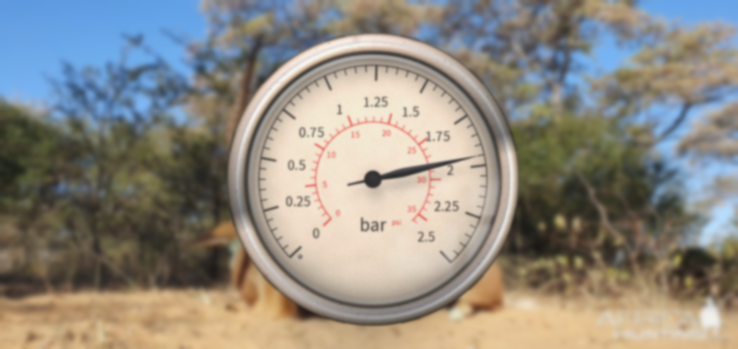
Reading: {"value": 1.95, "unit": "bar"}
